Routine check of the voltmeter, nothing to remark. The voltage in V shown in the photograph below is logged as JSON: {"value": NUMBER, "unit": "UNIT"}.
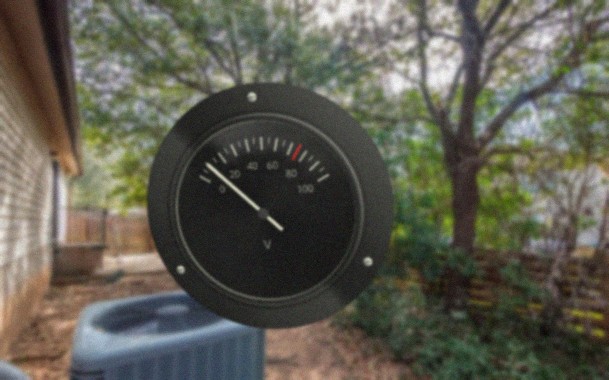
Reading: {"value": 10, "unit": "V"}
